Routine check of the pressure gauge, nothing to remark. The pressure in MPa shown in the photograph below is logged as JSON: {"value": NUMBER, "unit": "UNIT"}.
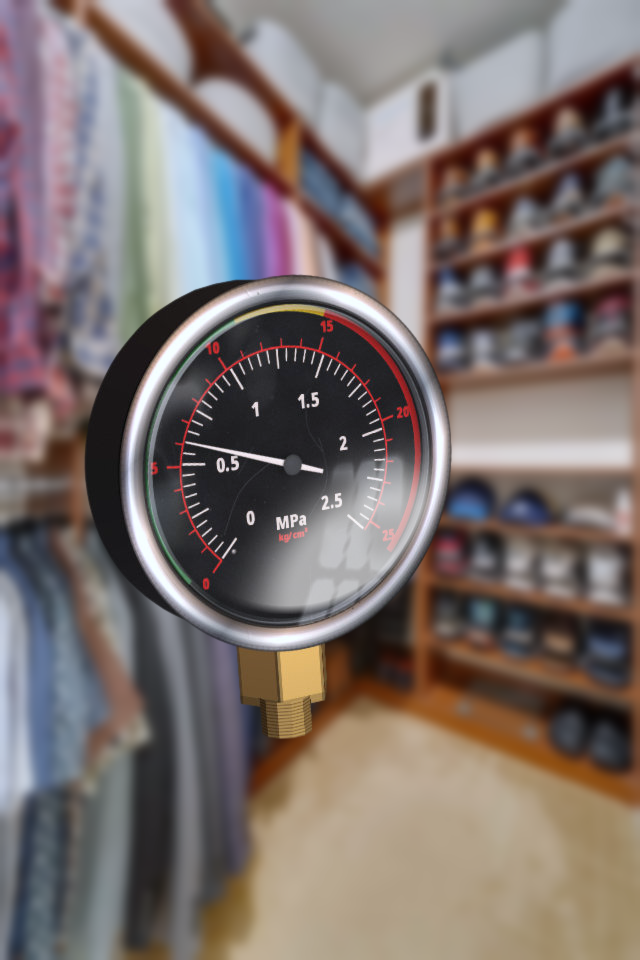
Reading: {"value": 0.6, "unit": "MPa"}
